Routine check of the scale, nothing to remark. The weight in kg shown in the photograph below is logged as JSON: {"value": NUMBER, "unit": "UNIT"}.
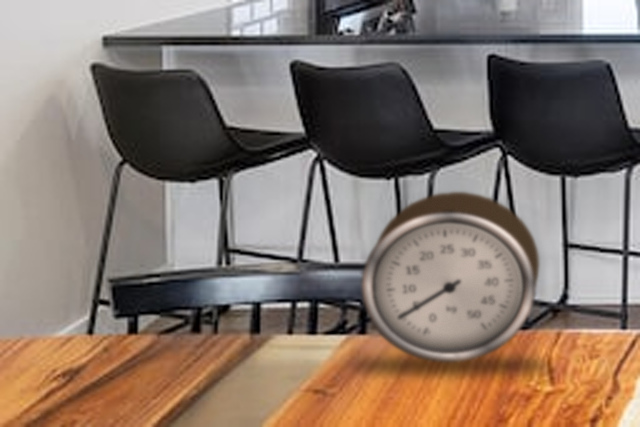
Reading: {"value": 5, "unit": "kg"}
